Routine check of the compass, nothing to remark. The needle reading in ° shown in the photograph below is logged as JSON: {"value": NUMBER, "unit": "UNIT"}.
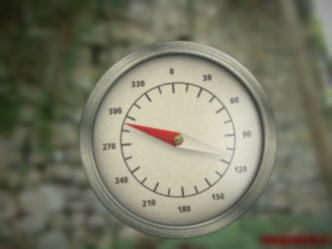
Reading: {"value": 292.5, "unit": "°"}
